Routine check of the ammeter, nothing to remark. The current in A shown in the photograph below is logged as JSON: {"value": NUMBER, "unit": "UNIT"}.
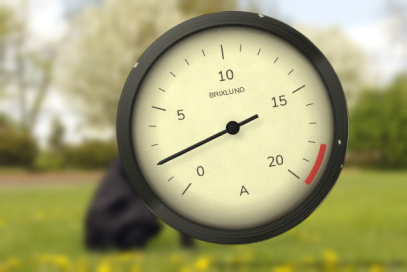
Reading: {"value": 2, "unit": "A"}
